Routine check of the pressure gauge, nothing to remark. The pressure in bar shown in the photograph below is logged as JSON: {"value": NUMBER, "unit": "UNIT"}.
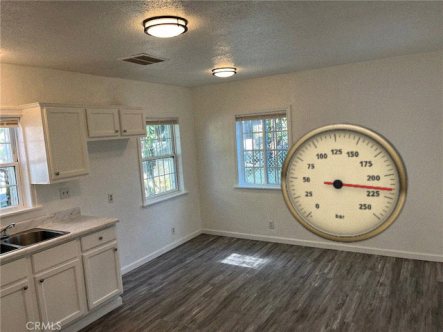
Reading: {"value": 215, "unit": "bar"}
